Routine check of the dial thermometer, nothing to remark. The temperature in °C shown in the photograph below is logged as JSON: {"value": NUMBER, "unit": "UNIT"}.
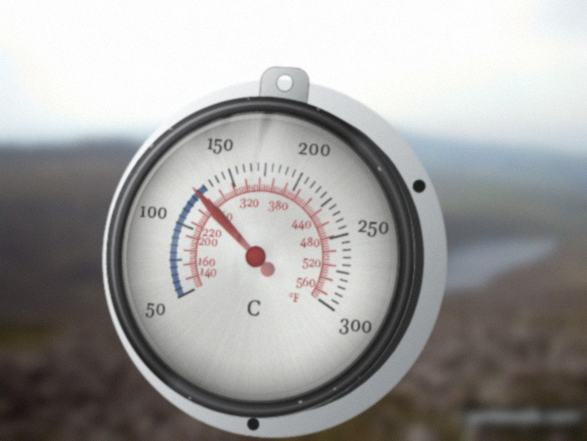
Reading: {"value": 125, "unit": "°C"}
